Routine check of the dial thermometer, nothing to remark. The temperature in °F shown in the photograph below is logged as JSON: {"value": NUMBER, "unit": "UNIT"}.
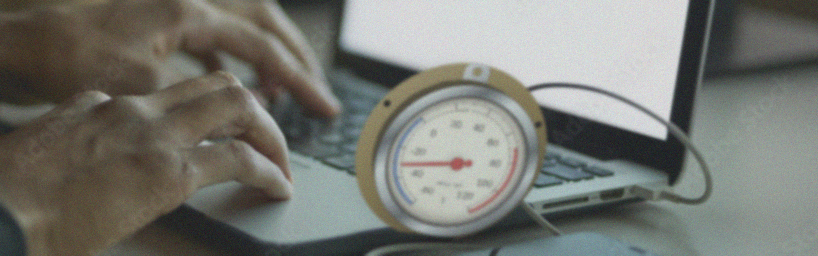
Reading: {"value": -30, "unit": "°F"}
